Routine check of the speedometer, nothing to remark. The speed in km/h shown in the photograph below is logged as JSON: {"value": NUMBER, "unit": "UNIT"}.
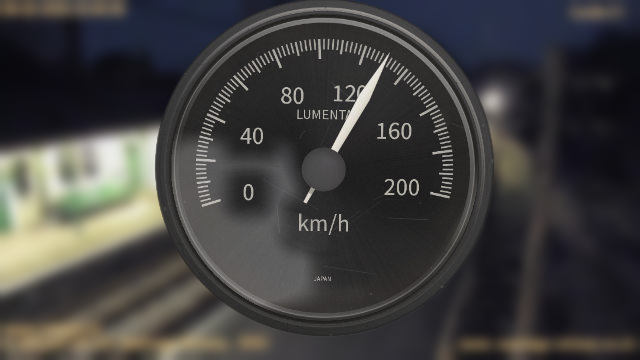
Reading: {"value": 130, "unit": "km/h"}
